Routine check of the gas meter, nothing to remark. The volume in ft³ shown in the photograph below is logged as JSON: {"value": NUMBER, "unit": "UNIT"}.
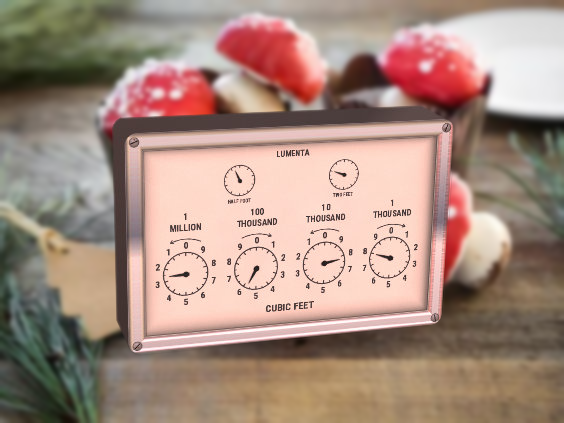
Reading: {"value": 257800, "unit": "ft³"}
